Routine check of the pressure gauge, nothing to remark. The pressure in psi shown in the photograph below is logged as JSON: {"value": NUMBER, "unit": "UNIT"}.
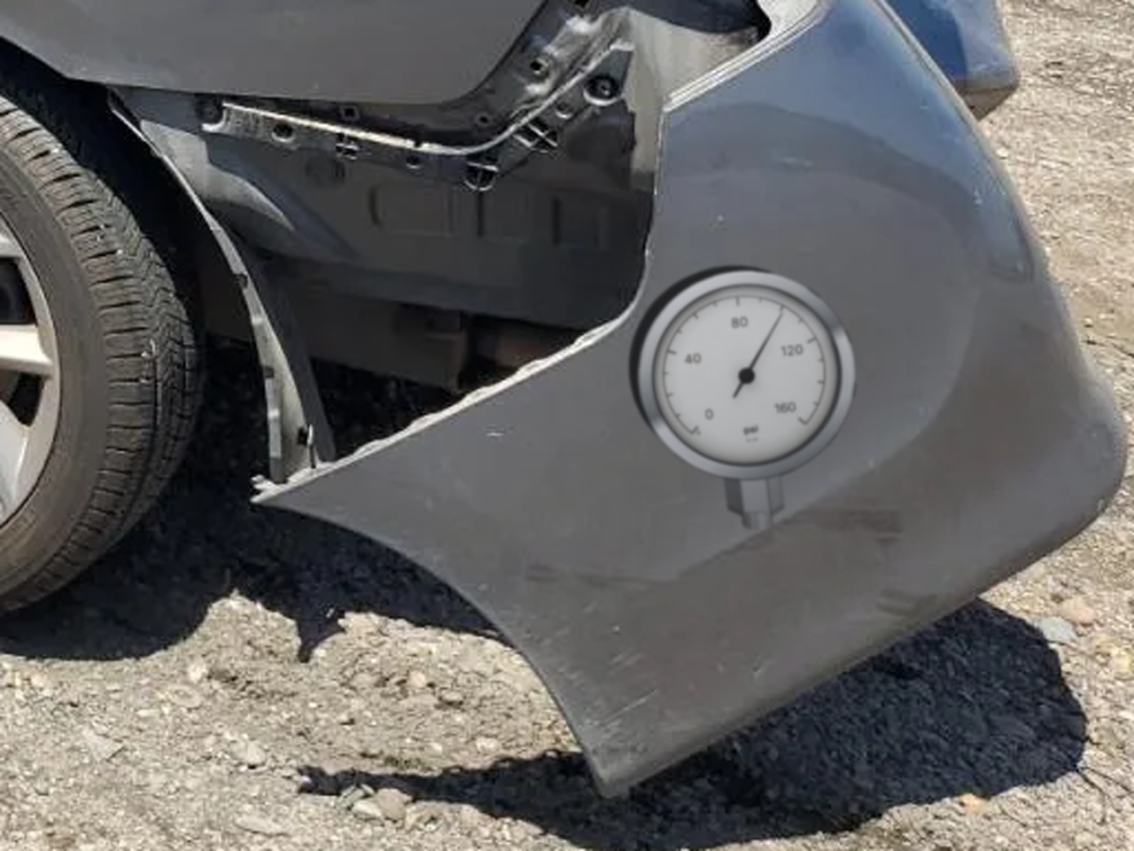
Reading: {"value": 100, "unit": "psi"}
